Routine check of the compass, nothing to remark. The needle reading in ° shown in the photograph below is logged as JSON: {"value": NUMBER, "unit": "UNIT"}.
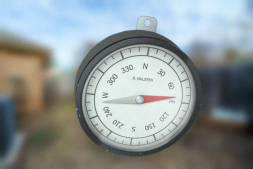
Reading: {"value": 80, "unit": "°"}
